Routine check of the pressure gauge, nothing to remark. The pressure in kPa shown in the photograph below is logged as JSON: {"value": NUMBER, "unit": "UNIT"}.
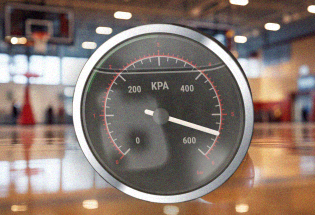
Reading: {"value": 540, "unit": "kPa"}
